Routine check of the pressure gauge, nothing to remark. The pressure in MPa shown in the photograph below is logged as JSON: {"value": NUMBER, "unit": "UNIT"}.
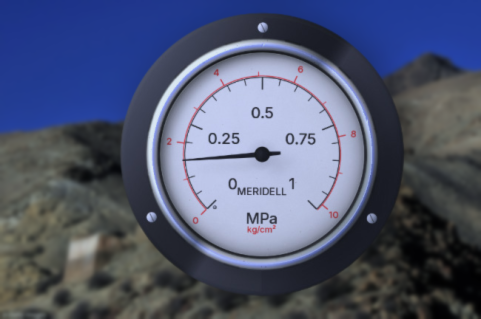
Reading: {"value": 0.15, "unit": "MPa"}
